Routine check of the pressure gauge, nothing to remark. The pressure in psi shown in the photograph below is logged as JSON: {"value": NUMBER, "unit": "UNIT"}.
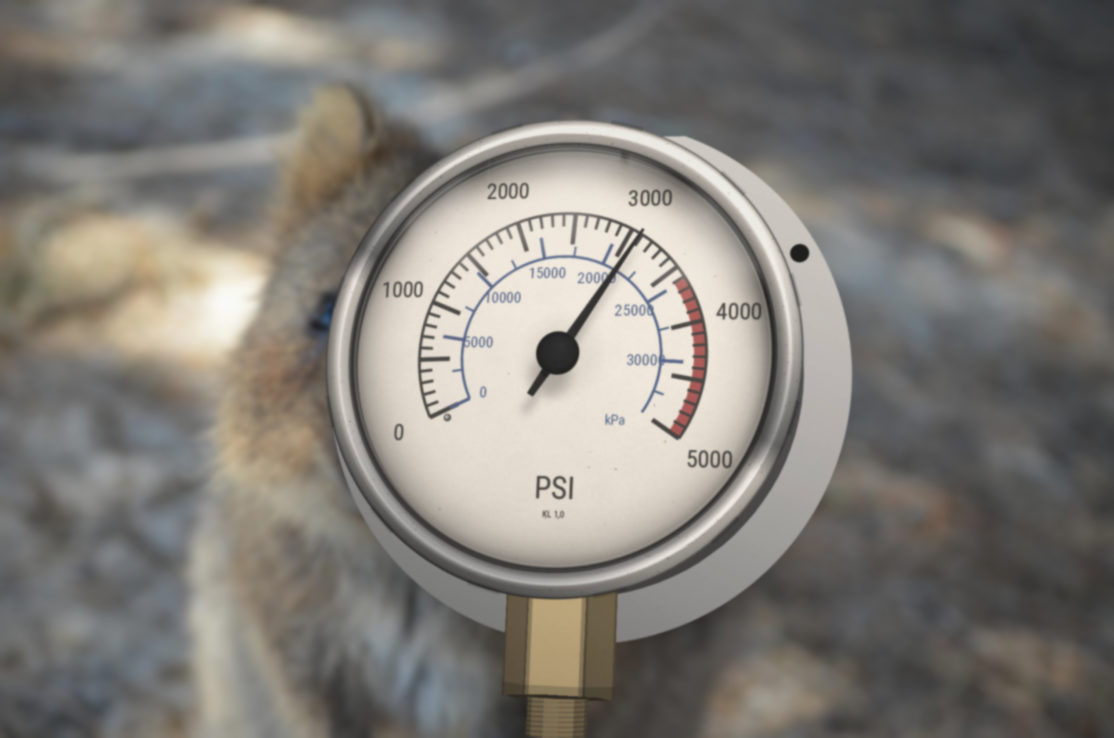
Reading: {"value": 3100, "unit": "psi"}
